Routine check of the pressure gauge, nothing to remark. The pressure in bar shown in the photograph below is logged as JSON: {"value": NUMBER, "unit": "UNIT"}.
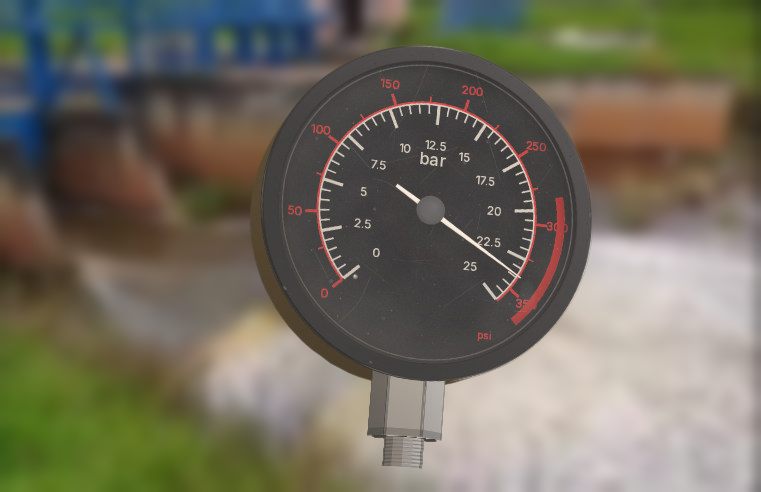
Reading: {"value": 23.5, "unit": "bar"}
